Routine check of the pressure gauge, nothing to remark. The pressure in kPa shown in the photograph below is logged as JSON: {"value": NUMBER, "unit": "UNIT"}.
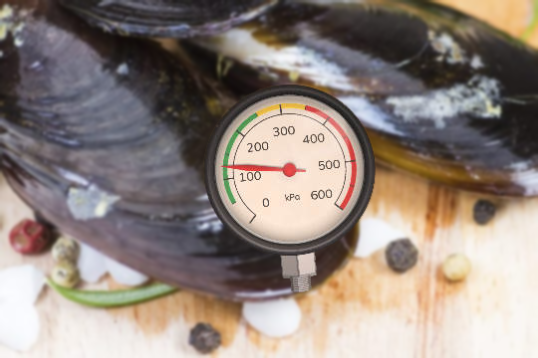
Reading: {"value": 125, "unit": "kPa"}
